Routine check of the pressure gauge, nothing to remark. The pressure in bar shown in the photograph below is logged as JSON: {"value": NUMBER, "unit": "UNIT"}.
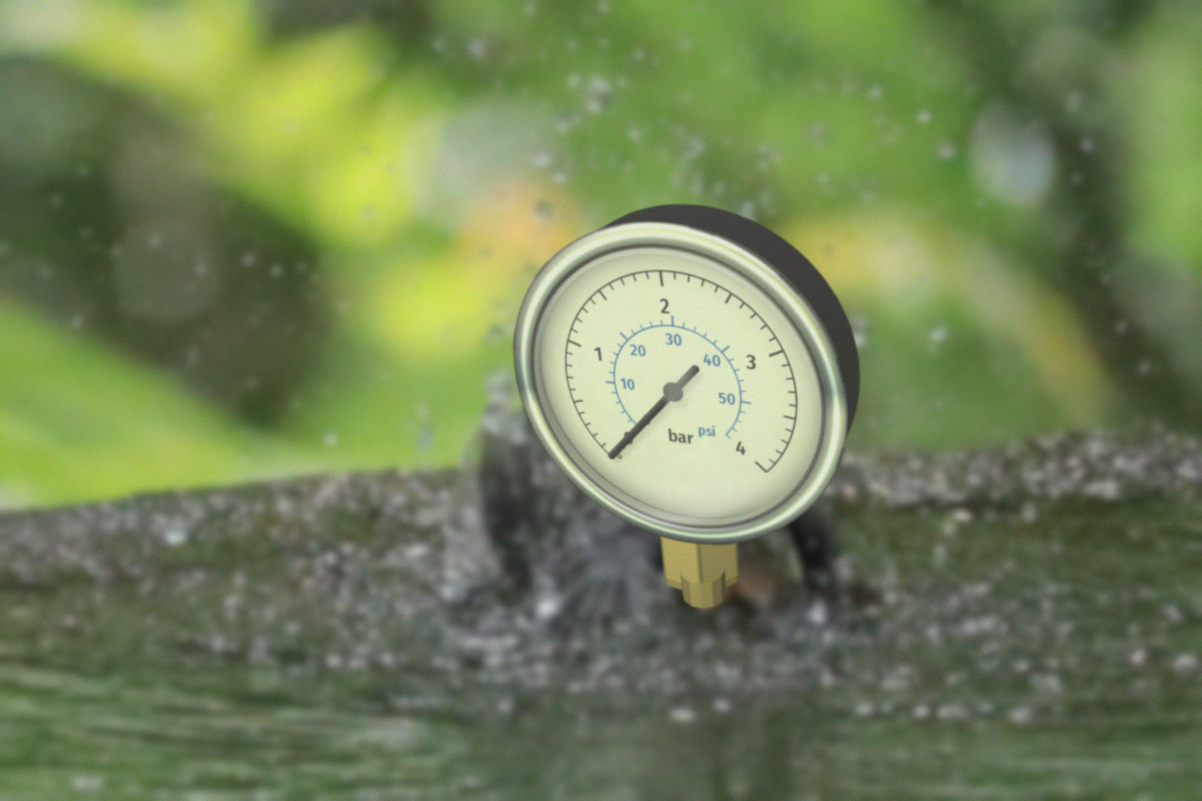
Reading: {"value": 0, "unit": "bar"}
